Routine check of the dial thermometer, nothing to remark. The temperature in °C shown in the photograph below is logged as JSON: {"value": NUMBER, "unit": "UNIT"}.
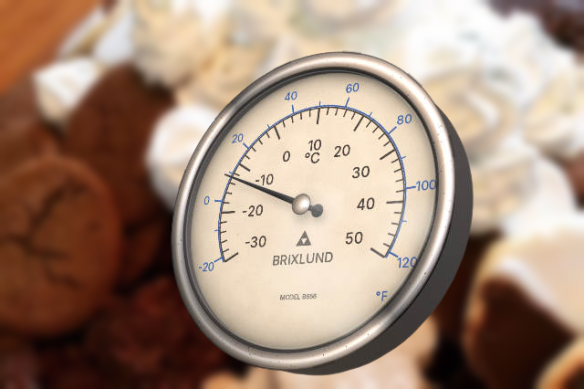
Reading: {"value": -13, "unit": "°C"}
